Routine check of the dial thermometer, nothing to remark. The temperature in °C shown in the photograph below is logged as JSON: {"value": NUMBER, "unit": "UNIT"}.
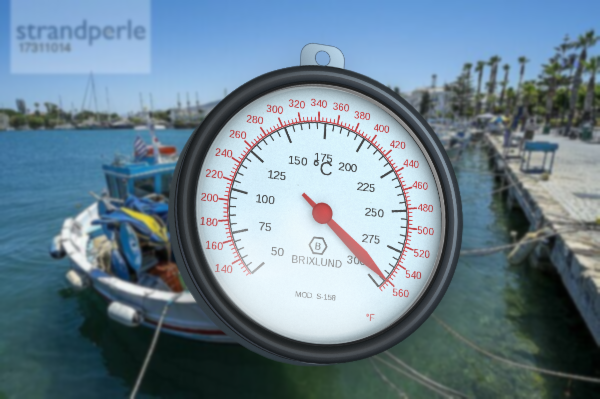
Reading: {"value": 295, "unit": "°C"}
